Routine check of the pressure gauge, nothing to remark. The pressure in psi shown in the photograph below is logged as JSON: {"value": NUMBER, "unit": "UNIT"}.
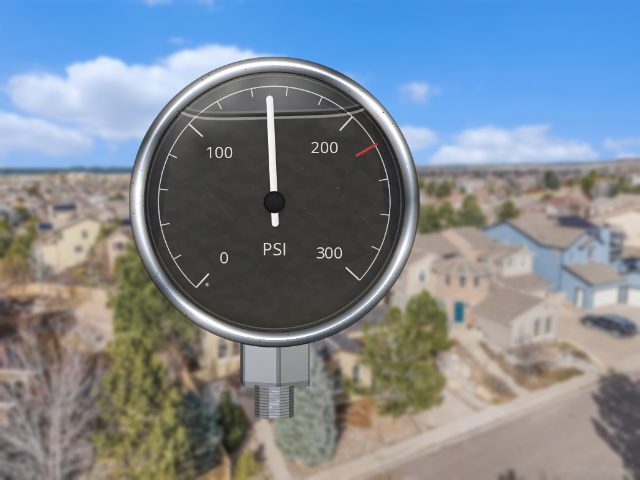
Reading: {"value": 150, "unit": "psi"}
